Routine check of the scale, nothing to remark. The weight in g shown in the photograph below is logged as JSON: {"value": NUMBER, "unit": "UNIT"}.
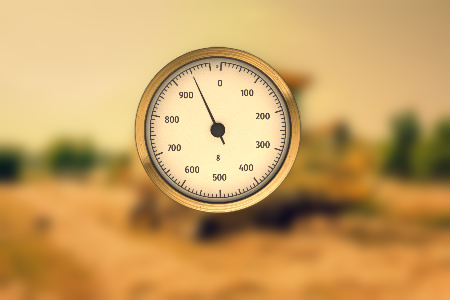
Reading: {"value": 950, "unit": "g"}
